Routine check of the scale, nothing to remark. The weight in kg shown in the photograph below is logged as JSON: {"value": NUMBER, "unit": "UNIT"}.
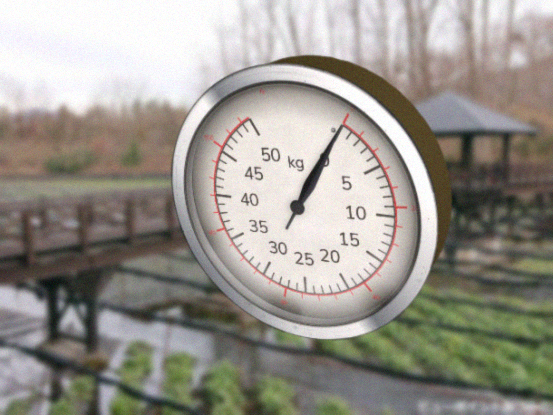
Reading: {"value": 0, "unit": "kg"}
